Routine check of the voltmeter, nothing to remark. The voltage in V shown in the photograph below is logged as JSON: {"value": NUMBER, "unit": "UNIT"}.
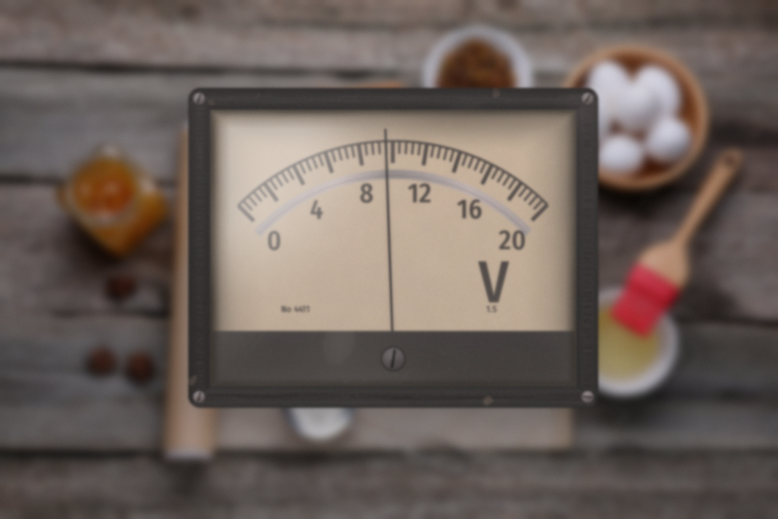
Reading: {"value": 9.6, "unit": "V"}
